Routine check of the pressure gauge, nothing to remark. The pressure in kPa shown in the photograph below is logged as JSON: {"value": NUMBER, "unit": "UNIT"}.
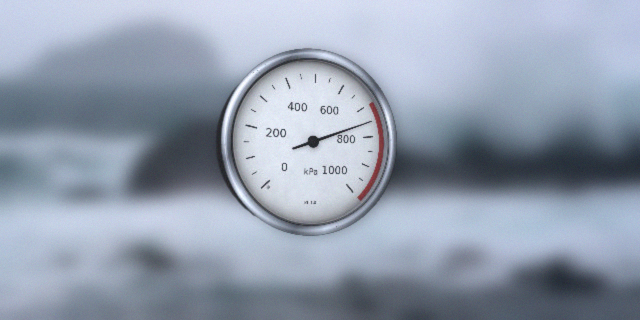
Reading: {"value": 750, "unit": "kPa"}
